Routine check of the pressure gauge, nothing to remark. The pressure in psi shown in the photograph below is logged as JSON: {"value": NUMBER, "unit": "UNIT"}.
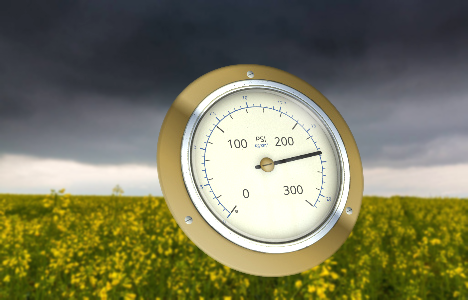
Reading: {"value": 240, "unit": "psi"}
